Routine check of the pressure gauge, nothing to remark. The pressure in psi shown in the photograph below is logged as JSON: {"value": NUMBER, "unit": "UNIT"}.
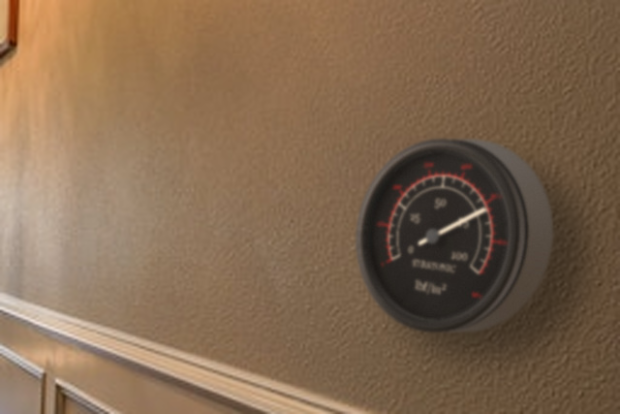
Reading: {"value": 75, "unit": "psi"}
